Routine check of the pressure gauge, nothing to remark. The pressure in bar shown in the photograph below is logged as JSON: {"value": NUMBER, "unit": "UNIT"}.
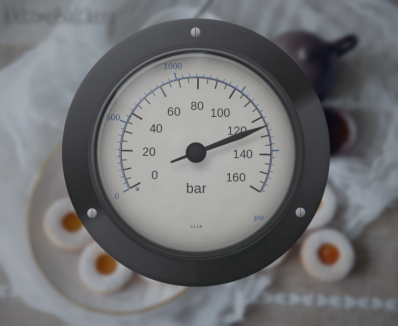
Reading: {"value": 125, "unit": "bar"}
